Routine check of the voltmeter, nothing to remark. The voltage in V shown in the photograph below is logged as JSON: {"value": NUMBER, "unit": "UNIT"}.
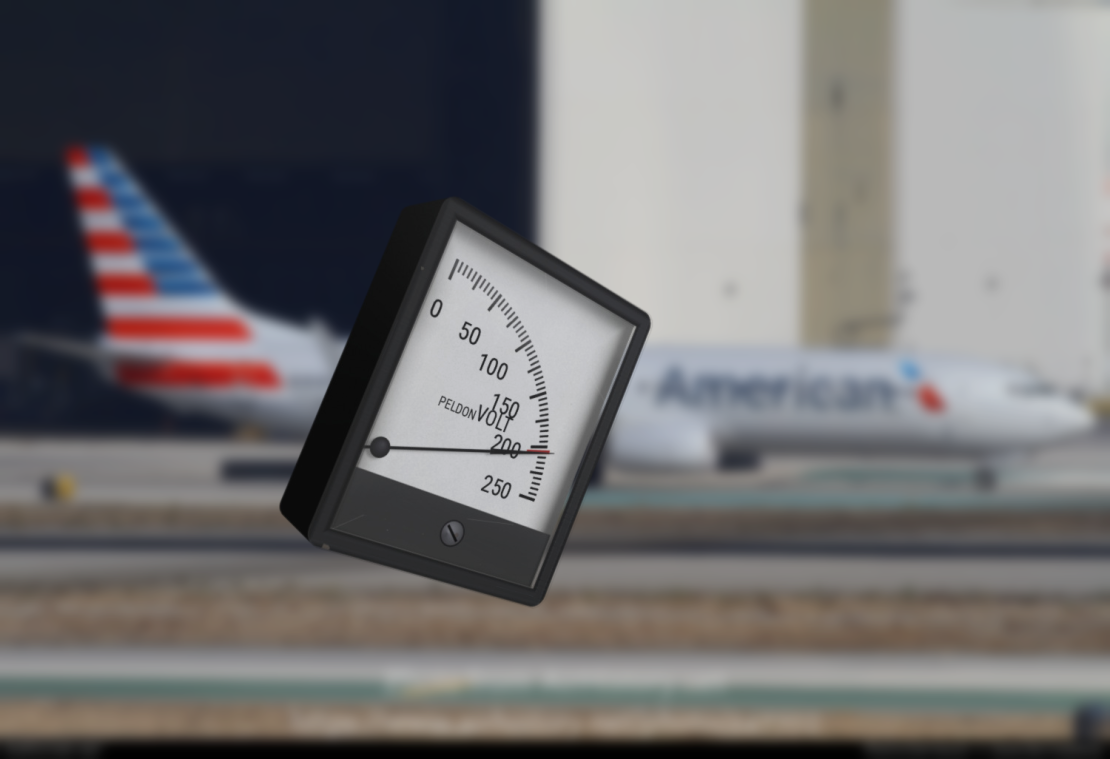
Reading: {"value": 205, "unit": "V"}
